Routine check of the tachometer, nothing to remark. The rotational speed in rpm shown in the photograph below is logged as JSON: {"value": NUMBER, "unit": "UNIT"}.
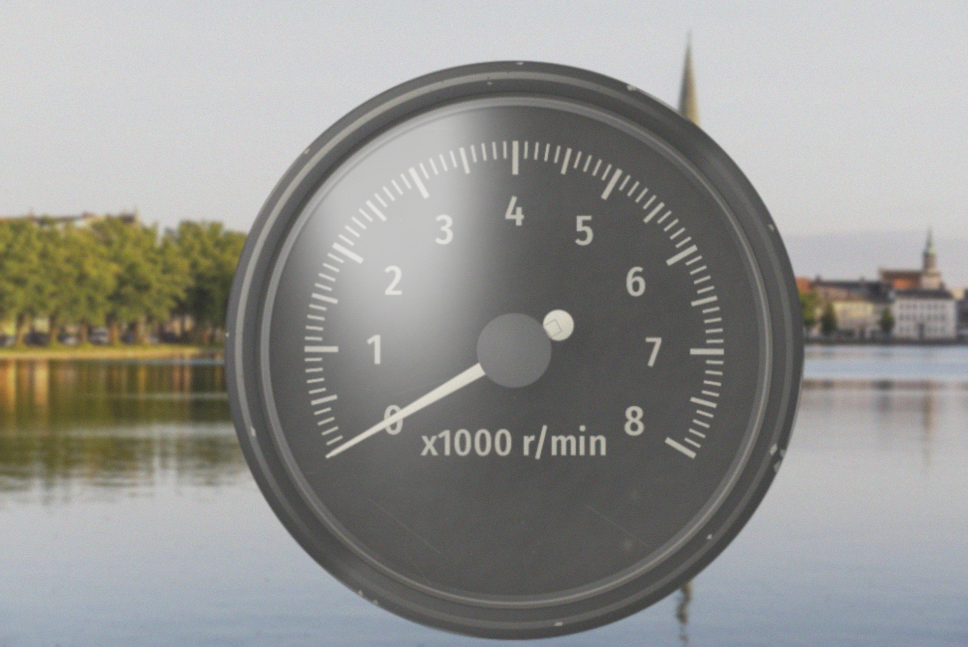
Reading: {"value": 0, "unit": "rpm"}
